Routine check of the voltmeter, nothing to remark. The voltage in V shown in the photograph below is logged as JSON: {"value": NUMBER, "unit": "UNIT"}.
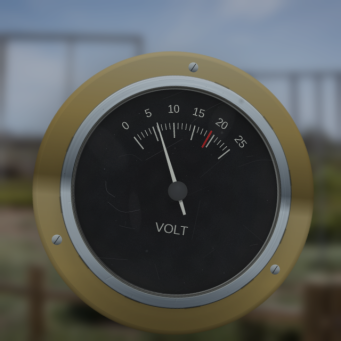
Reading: {"value": 6, "unit": "V"}
